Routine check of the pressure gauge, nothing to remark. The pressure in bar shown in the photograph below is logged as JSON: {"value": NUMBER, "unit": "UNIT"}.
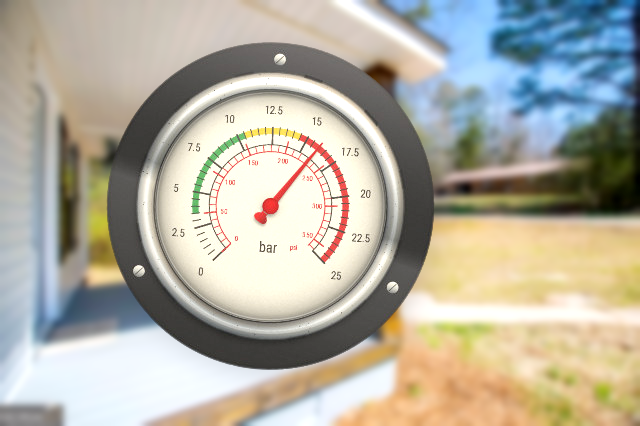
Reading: {"value": 16, "unit": "bar"}
